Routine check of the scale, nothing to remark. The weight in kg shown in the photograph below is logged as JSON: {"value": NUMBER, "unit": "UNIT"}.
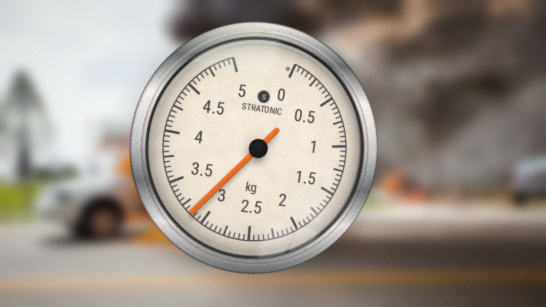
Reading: {"value": 3.15, "unit": "kg"}
